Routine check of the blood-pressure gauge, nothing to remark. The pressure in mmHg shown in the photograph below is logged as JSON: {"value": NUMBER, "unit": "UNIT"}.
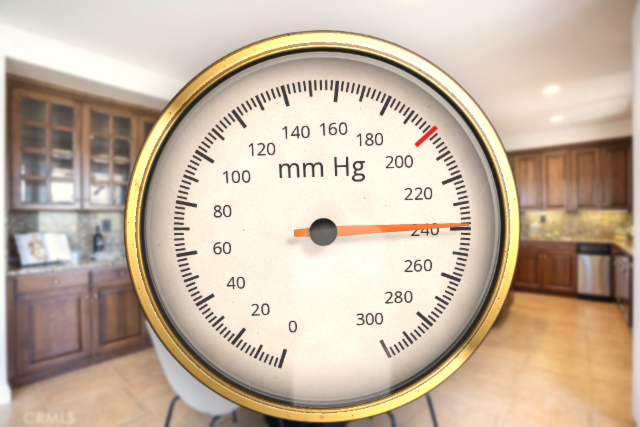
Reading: {"value": 238, "unit": "mmHg"}
